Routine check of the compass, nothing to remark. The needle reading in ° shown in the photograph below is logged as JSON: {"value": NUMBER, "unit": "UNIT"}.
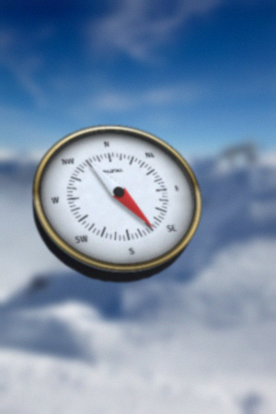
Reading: {"value": 150, "unit": "°"}
